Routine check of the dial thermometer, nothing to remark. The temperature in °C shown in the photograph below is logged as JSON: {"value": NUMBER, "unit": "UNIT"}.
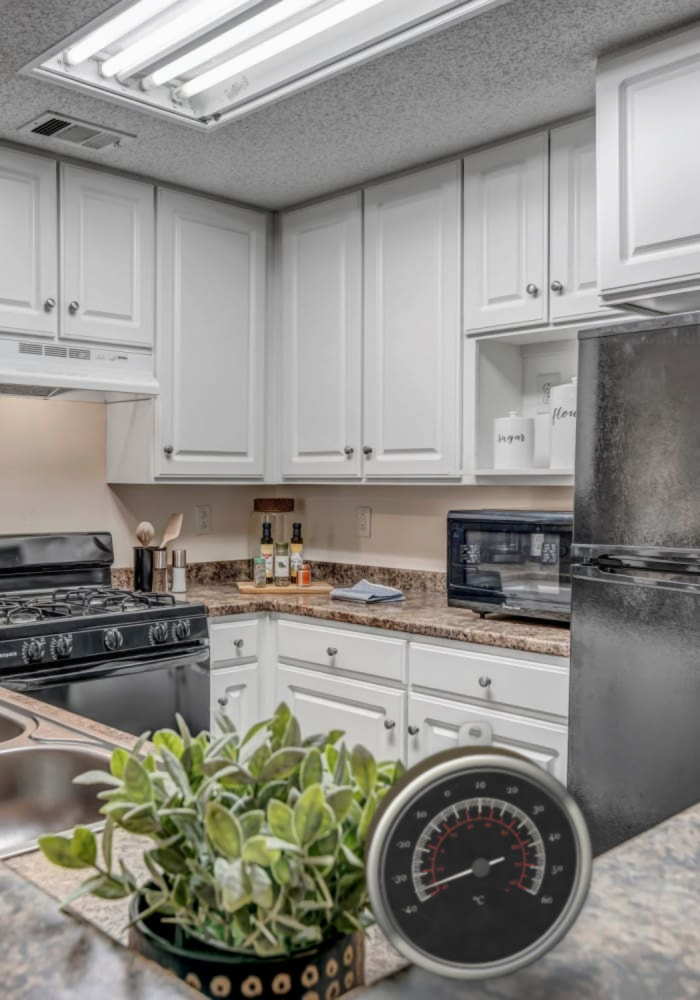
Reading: {"value": -35, "unit": "°C"}
